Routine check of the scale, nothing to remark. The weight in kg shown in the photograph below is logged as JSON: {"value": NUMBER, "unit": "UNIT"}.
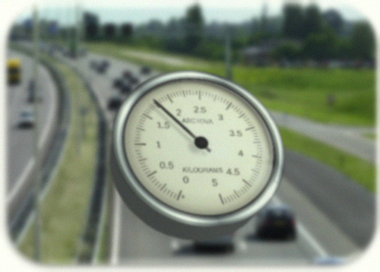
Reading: {"value": 1.75, "unit": "kg"}
